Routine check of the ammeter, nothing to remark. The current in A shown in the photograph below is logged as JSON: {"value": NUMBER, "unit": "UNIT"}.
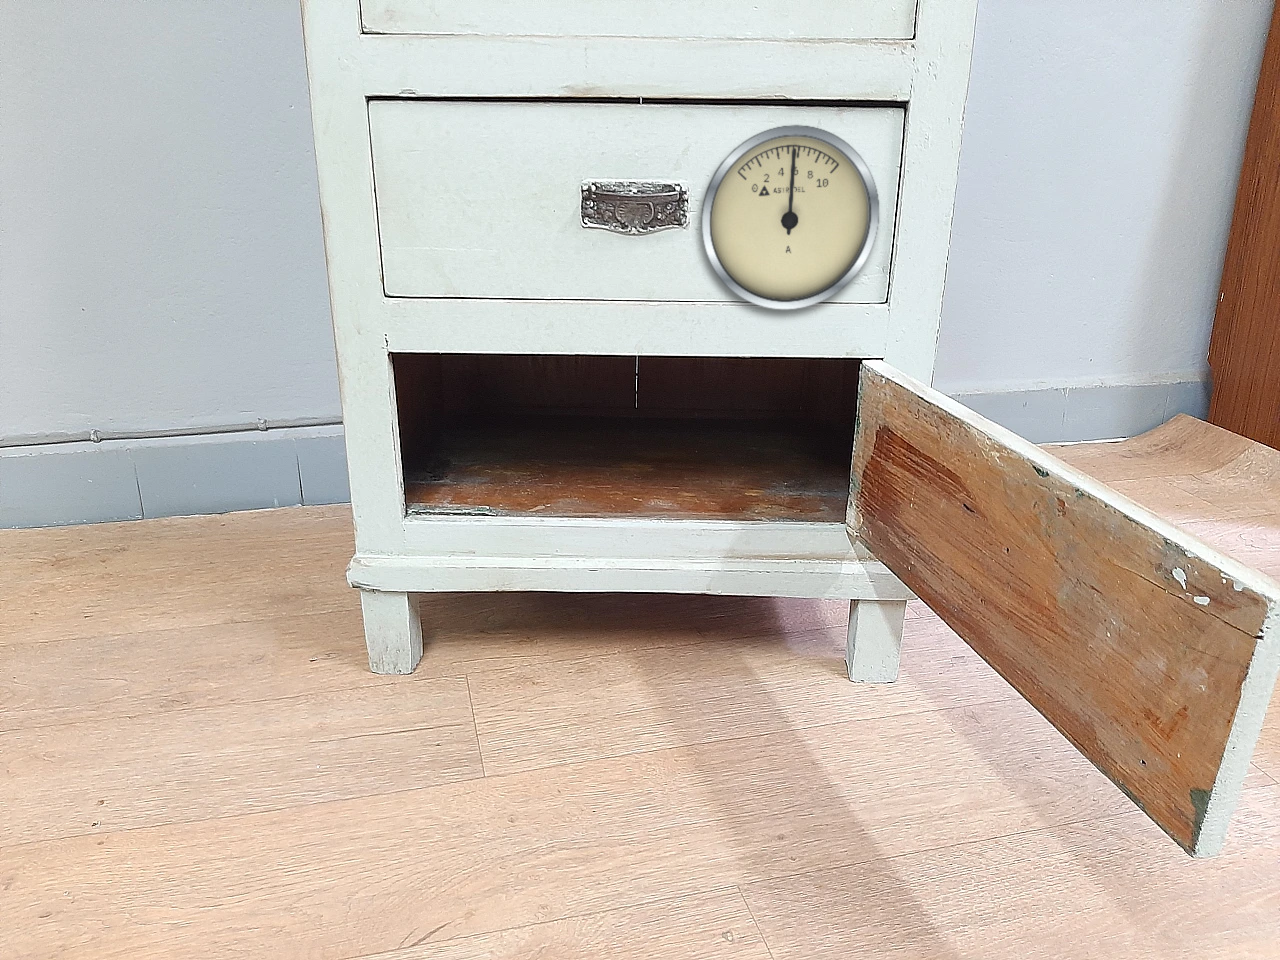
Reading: {"value": 5.5, "unit": "A"}
